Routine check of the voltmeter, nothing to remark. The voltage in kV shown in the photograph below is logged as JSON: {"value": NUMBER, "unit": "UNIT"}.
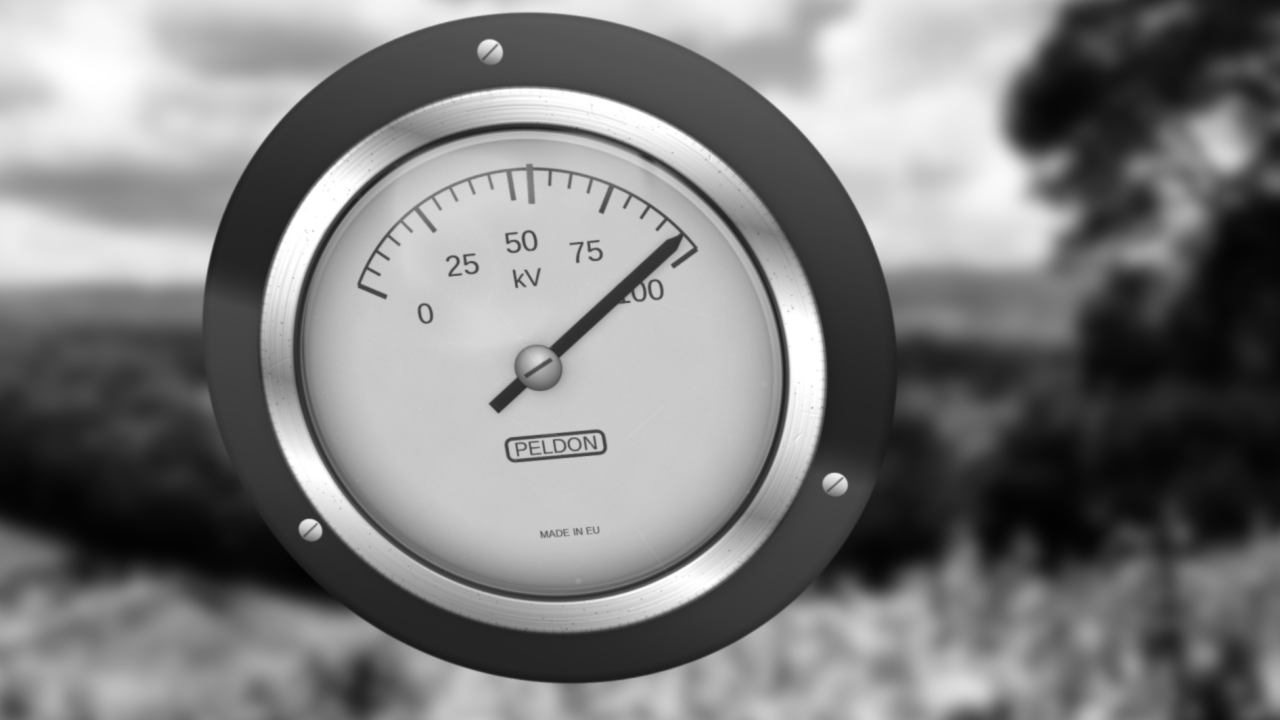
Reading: {"value": 95, "unit": "kV"}
